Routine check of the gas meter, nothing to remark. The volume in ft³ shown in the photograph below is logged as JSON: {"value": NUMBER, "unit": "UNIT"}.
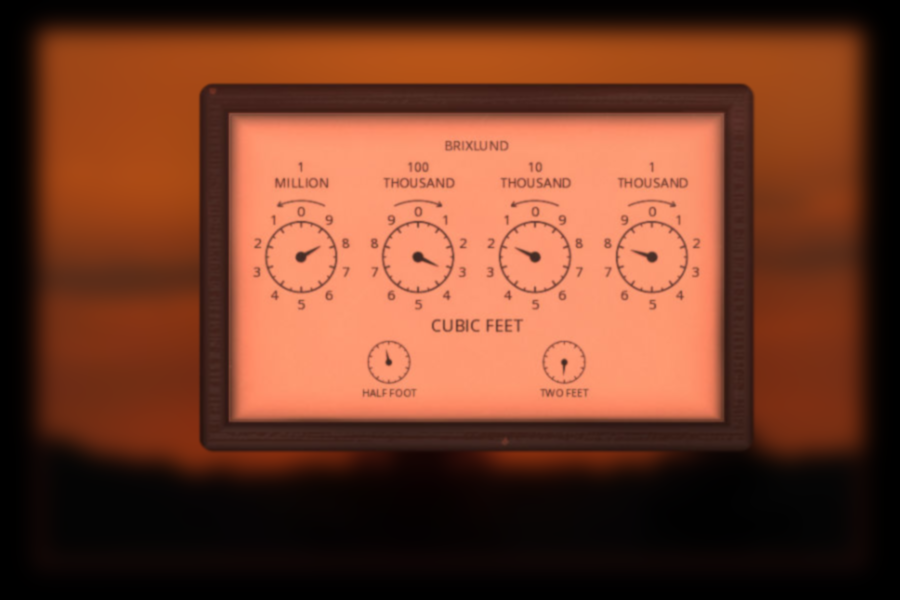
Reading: {"value": 831800, "unit": "ft³"}
